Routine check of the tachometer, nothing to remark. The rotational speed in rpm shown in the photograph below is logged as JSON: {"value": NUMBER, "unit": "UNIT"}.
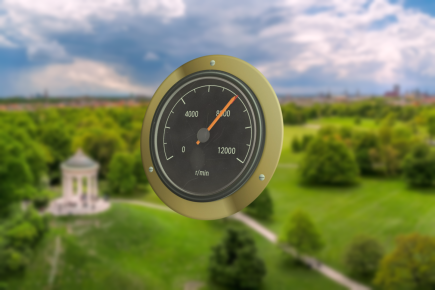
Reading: {"value": 8000, "unit": "rpm"}
